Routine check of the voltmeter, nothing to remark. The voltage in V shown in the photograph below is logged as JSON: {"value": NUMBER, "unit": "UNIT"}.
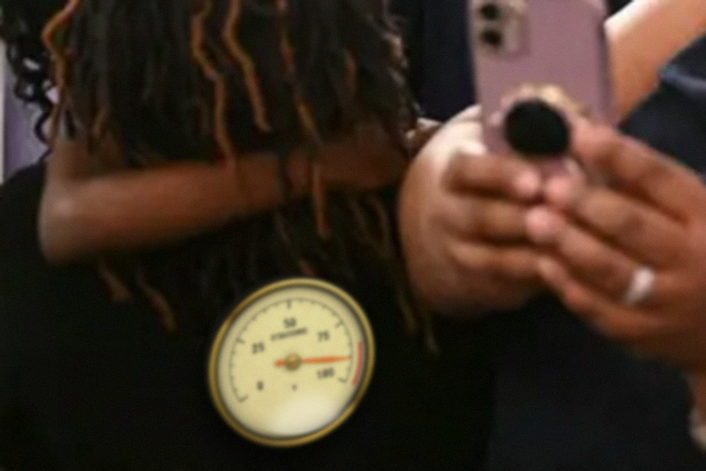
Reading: {"value": 90, "unit": "V"}
